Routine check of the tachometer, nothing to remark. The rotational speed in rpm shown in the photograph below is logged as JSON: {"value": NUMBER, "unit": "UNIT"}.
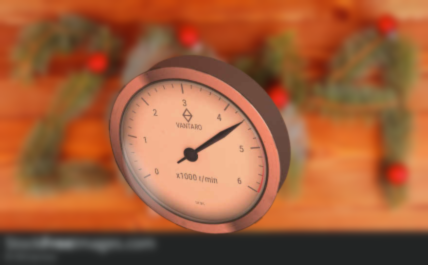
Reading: {"value": 4400, "unit": "rpm"}
